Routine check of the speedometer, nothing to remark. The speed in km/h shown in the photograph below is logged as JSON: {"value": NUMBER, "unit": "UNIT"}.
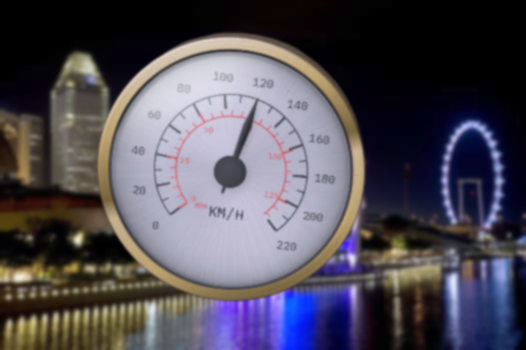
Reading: {"value": 120, "unit": "km/h"}
